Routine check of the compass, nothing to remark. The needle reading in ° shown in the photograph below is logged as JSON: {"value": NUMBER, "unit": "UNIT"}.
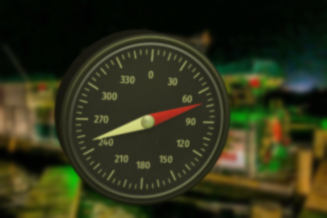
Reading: {"value": 70, "unit": "°"}
